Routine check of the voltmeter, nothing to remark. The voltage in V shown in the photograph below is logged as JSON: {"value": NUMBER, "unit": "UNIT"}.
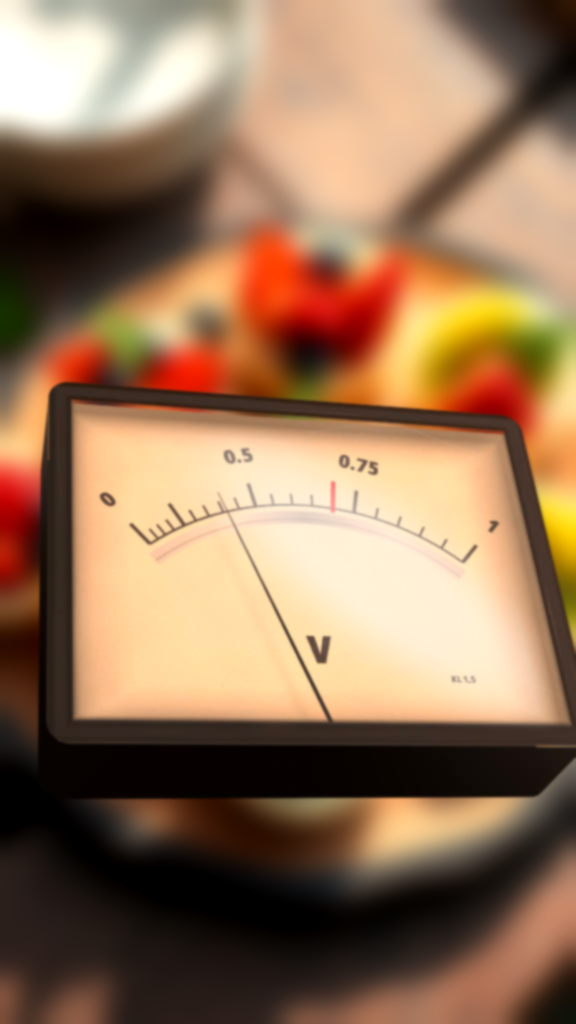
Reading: {"value": 0.4, "unit": "V"}
